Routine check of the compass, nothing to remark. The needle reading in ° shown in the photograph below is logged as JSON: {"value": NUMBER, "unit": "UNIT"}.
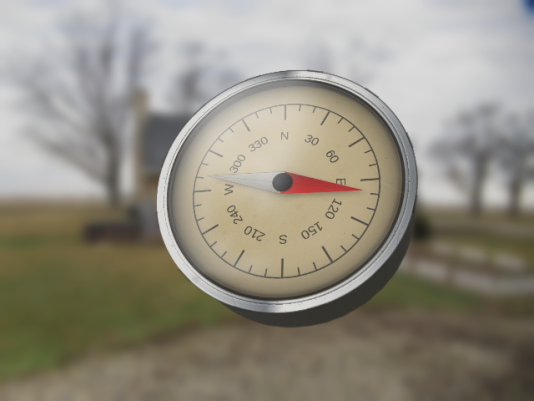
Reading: {"value": 100, "unit": "°"}
